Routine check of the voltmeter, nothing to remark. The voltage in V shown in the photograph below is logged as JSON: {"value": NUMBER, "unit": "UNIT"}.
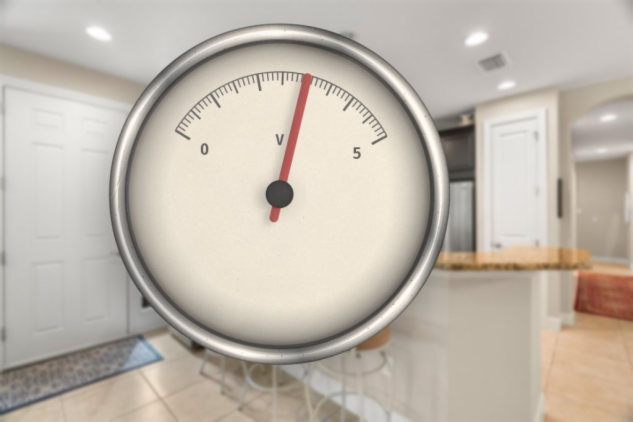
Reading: {"value": 3, "unit": "V"}
